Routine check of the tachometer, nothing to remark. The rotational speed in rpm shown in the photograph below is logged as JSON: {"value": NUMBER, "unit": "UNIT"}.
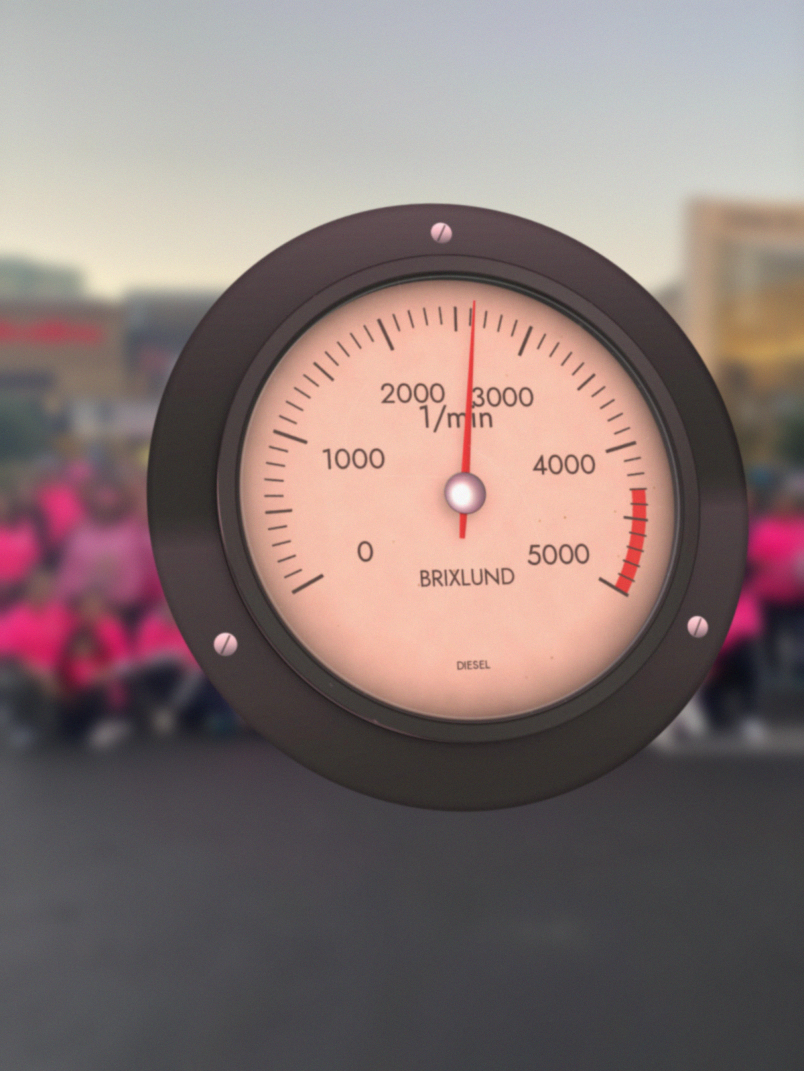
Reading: {"value": 2600, "unit": "rpm"}
